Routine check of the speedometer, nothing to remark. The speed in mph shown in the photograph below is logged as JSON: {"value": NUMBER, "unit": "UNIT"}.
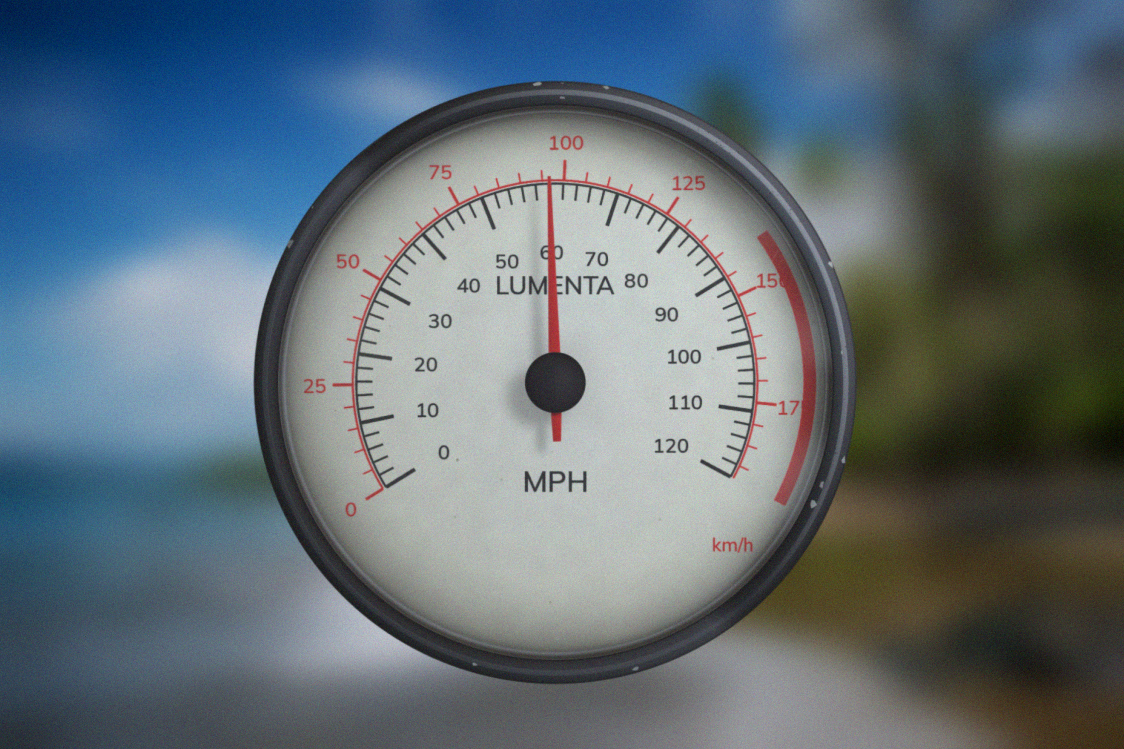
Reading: {"value": 60, "unit": "mph"}
